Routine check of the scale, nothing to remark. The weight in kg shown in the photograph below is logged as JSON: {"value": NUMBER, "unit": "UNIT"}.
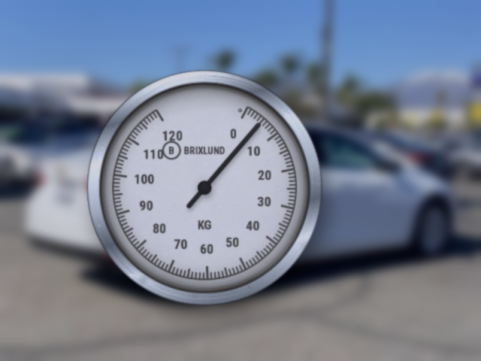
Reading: {"value": 5, "unit": "kg"}
